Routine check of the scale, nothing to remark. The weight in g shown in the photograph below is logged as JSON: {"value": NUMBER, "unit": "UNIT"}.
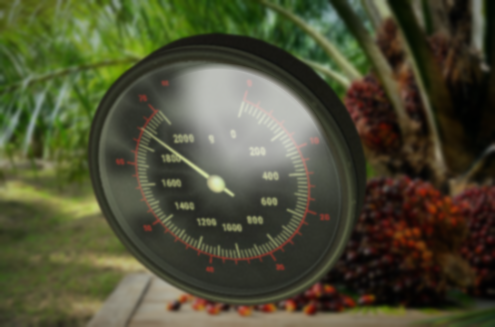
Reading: {"value": 1900, "unit": "g"}
